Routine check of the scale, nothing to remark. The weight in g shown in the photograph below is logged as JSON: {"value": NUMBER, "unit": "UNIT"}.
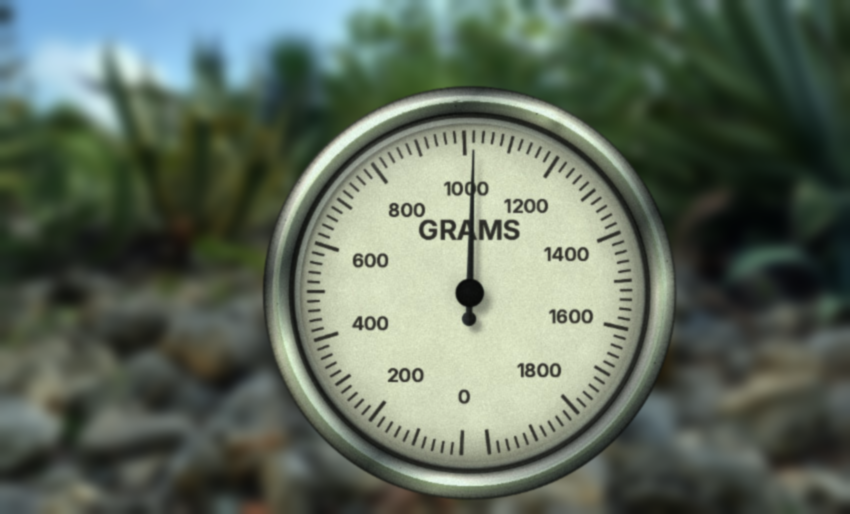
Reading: {"value": 1020, "unit": "g"}
